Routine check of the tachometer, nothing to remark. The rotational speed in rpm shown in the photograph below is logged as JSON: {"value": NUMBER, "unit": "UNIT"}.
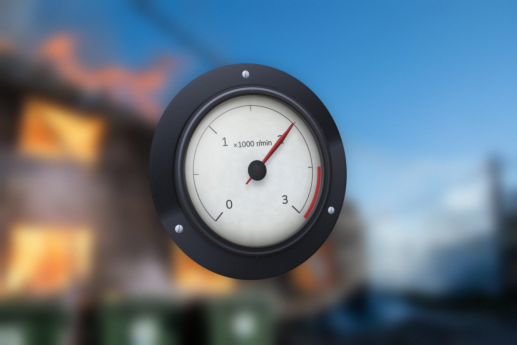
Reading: {"value": 2000, "unit": "rpm"}
